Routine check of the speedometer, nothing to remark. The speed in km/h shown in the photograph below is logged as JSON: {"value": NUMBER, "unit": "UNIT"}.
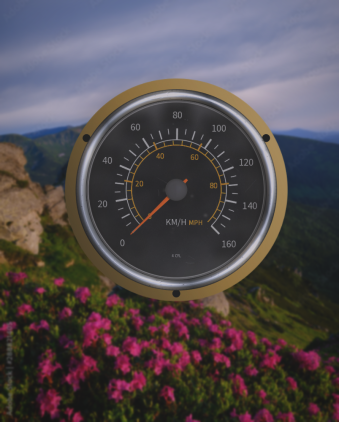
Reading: {"value": 0, "unit": "km/h"}
